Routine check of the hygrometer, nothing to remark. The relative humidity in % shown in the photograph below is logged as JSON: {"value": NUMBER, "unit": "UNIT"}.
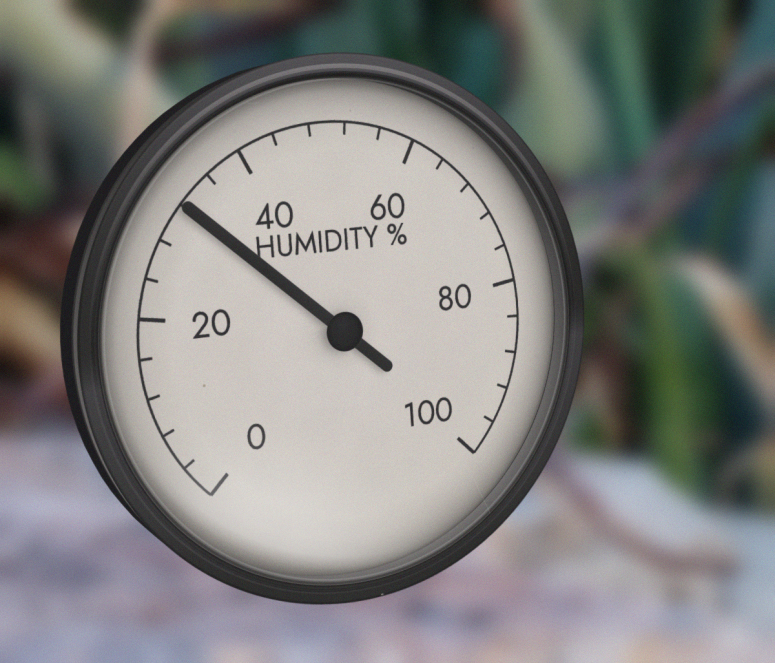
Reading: {"value": 32, "unit": "%"}
